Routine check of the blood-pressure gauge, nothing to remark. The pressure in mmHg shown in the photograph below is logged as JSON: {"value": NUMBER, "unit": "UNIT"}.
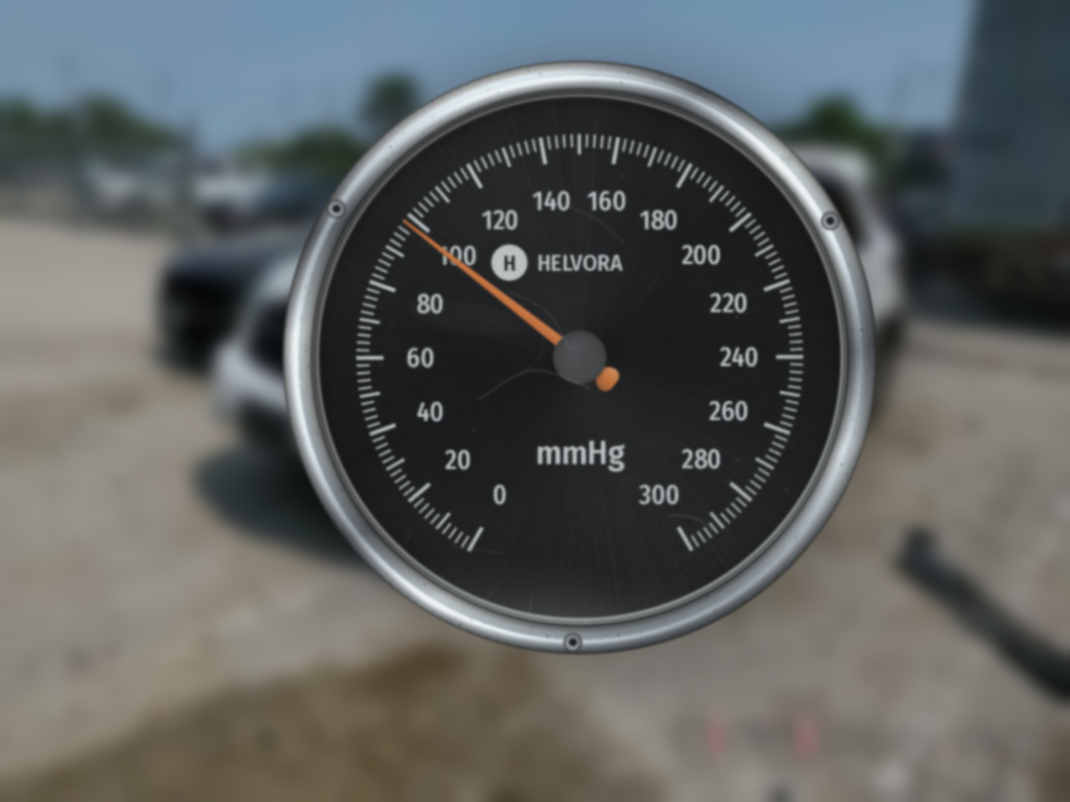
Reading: {"value": 98, "unit": "mmHg"}
